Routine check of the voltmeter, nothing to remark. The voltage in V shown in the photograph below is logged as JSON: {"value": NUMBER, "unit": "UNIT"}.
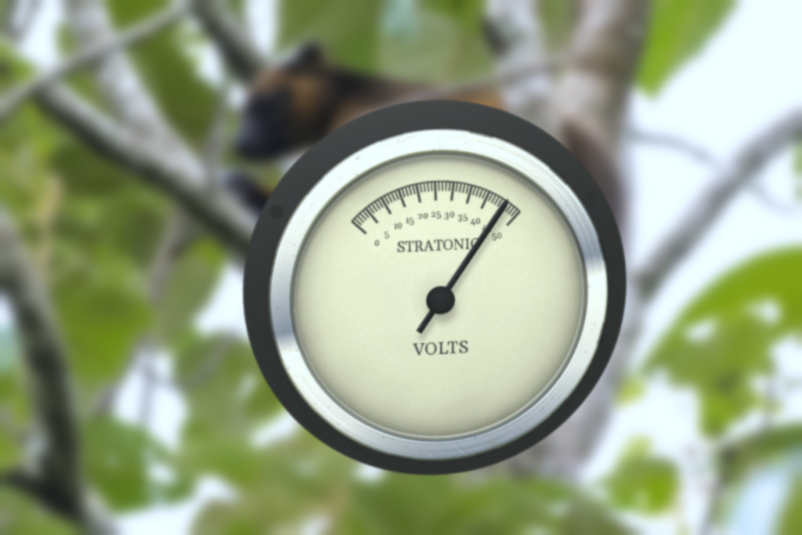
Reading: {"value": 45, "unit": "V"}
